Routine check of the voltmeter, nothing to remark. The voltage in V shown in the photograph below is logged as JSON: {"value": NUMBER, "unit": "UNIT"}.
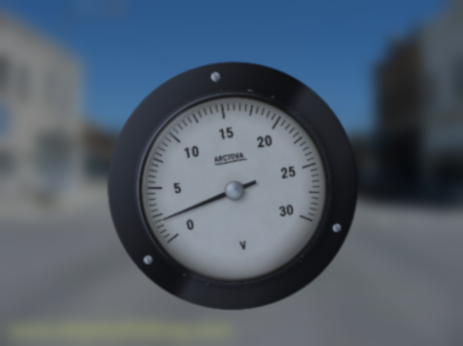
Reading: {"value": 2, "unit": "V"}
